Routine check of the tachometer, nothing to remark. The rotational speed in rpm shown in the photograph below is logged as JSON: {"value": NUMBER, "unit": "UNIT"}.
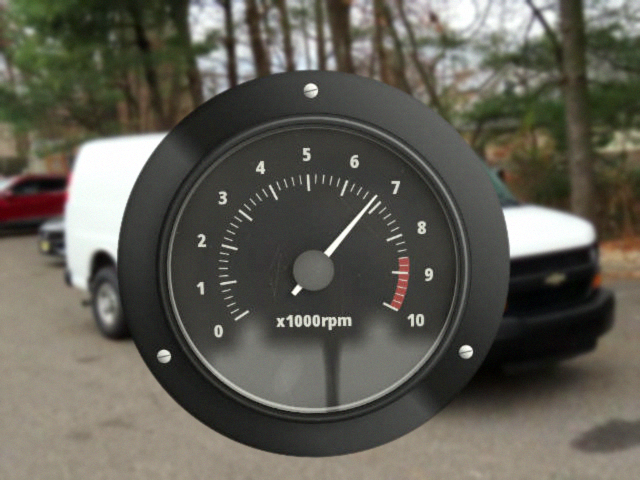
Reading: {"value": 6800, "unit": "rpm"}
